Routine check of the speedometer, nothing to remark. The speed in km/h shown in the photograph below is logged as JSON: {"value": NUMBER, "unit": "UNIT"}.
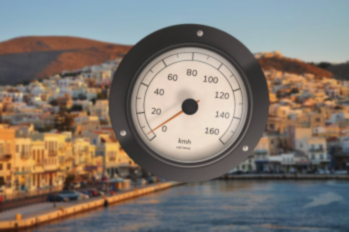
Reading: {"value": 5, "unit": "km/h"}
